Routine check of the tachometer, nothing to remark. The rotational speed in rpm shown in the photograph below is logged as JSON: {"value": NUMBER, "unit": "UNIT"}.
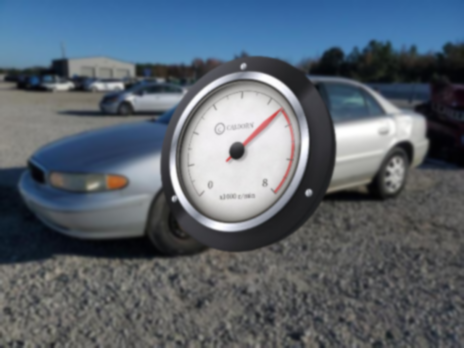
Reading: {"value": 5500, "unit": "rpm"}
